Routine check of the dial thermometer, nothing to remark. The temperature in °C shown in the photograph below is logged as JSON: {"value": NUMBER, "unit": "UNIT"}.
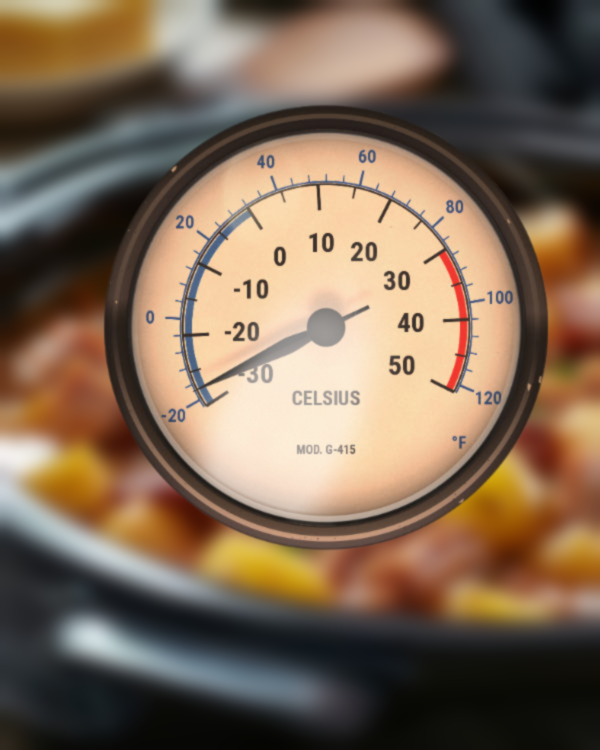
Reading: {"value": -27.5, "unit": "°C"}
